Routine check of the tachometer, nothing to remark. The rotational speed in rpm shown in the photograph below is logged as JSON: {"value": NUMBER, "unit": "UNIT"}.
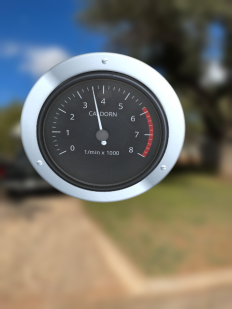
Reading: {"value": 3600, "unit": "rpm"}
